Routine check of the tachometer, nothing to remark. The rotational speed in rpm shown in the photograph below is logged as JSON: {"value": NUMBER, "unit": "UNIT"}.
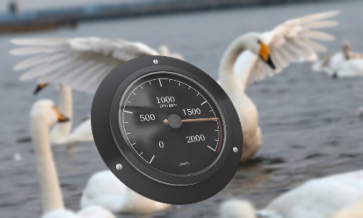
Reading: {"value": 1700, "unit": "rpm"}
